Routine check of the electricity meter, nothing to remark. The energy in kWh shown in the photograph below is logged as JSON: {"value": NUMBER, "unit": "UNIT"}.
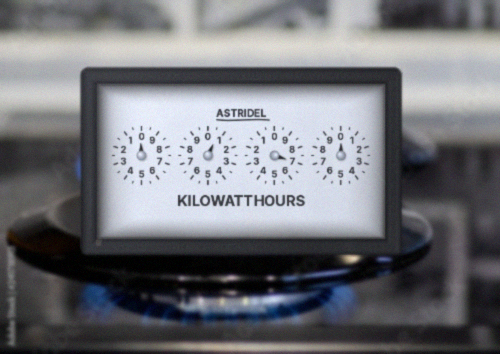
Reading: {"value": 70, "unit": "kWh"}
